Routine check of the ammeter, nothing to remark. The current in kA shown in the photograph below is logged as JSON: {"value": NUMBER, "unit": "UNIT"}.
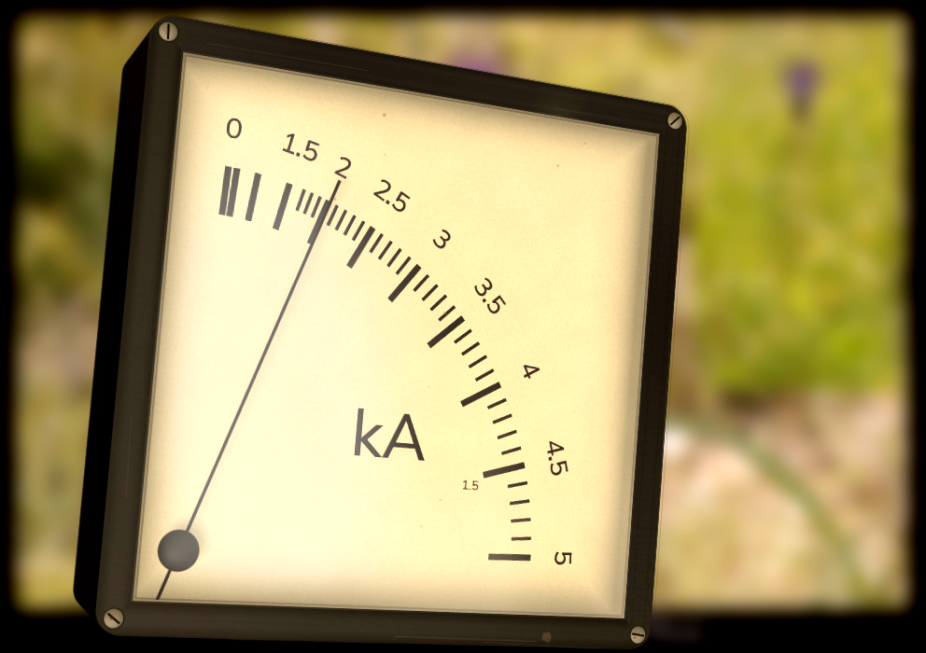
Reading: {"value": 2, "unit": "kA"}
